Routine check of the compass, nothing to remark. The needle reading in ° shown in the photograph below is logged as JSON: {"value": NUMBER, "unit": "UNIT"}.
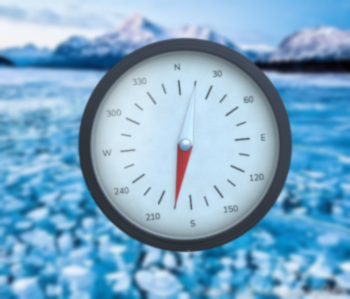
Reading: {"value": 195, "unit": "°"}
